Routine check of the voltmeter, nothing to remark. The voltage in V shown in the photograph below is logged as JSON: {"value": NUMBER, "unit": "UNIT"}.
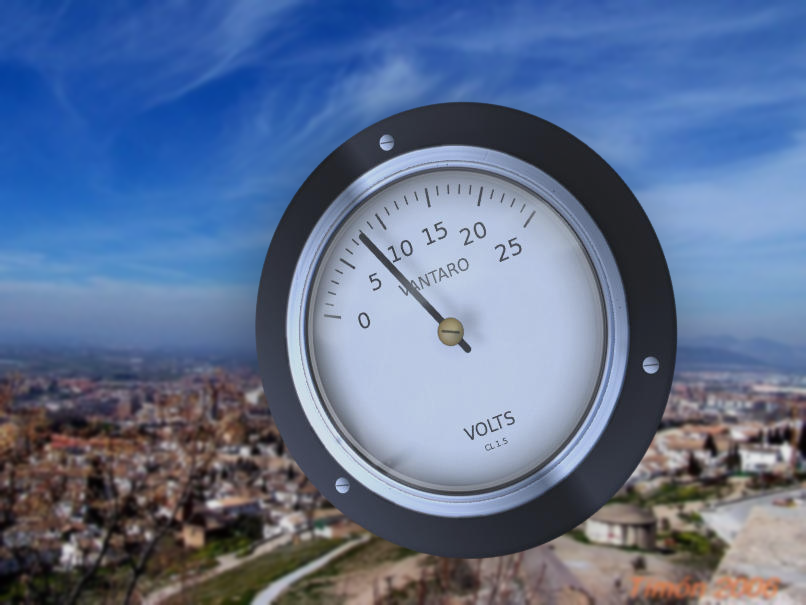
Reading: {"value": 8, "unit": "V"}
